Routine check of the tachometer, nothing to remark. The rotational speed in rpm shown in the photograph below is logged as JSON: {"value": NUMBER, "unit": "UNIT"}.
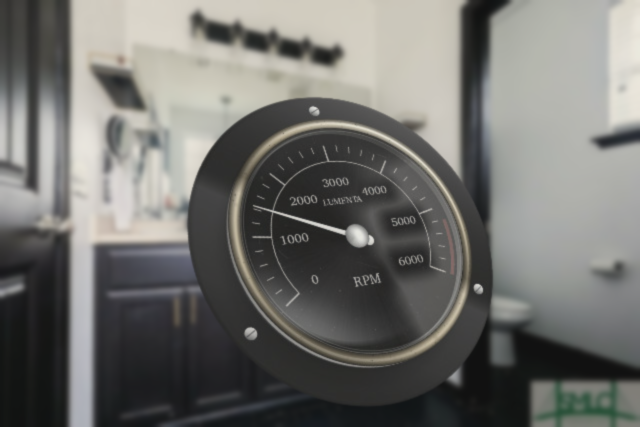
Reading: {"value": 1400, "unit": "rpm"}
